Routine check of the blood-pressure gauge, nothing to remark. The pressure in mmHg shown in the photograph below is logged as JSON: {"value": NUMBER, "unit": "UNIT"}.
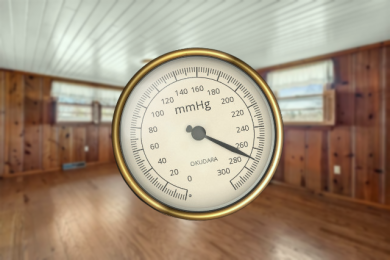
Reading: {"value": 270, "unit": "mmHg"}
